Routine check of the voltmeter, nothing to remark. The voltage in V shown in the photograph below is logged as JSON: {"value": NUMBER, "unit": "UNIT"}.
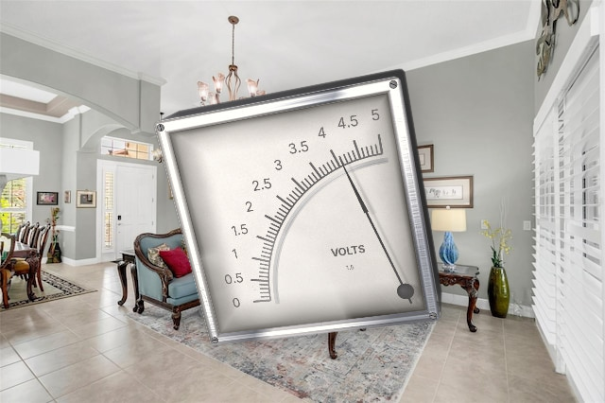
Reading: {"value": 4.1, "unit": "V"}
